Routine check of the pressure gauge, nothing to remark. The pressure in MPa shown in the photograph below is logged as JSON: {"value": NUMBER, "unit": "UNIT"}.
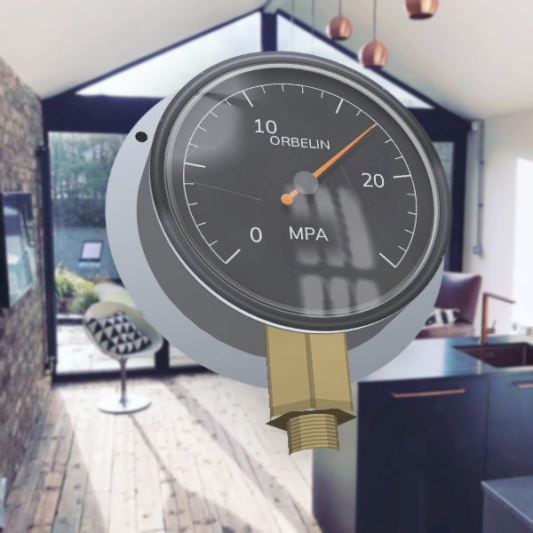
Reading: {"value": 17, "unit": "MPa"}
